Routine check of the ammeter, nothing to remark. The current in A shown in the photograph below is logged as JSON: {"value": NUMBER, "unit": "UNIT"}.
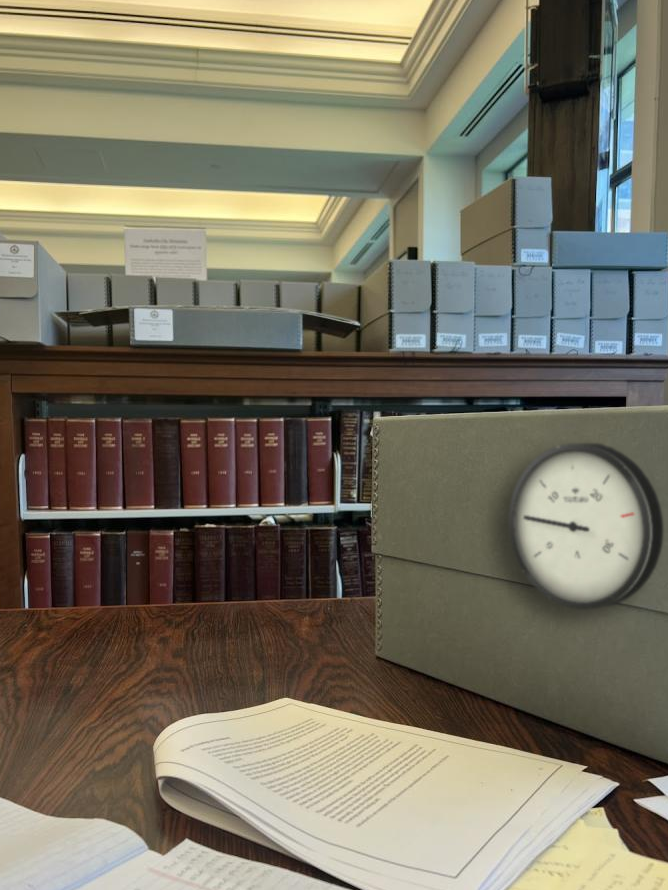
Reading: {"value": 5, "unit": "A"}
